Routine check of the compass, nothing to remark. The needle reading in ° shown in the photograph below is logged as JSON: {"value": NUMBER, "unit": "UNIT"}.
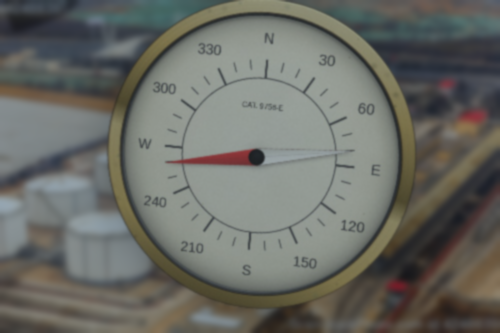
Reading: {"value": 260, "unit": "°"}
